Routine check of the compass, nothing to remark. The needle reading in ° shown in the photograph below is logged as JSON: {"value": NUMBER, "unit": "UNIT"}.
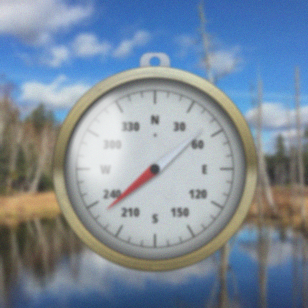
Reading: {"value": 230, "unit": "°"}
